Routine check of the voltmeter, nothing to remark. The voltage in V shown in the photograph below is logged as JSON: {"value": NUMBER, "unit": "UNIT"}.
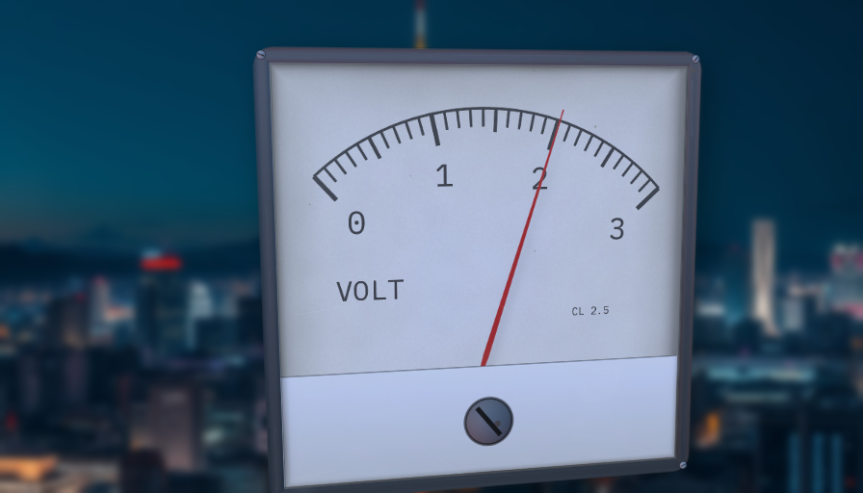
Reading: {"value": 2, "unit": "V"}
